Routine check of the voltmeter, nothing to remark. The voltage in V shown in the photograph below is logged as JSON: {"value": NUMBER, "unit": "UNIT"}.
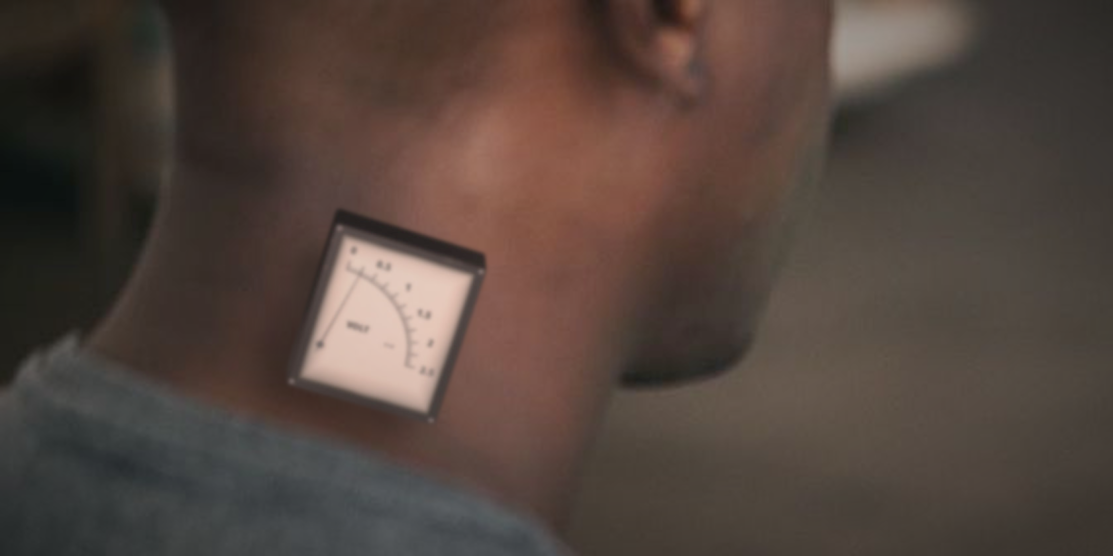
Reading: {"value": 0.25, "unit": "V"}
